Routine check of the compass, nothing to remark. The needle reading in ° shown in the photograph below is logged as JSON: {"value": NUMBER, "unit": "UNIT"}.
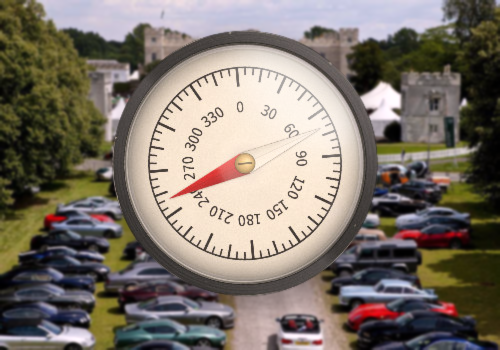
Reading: {"value": 250, "unit": "°"}
